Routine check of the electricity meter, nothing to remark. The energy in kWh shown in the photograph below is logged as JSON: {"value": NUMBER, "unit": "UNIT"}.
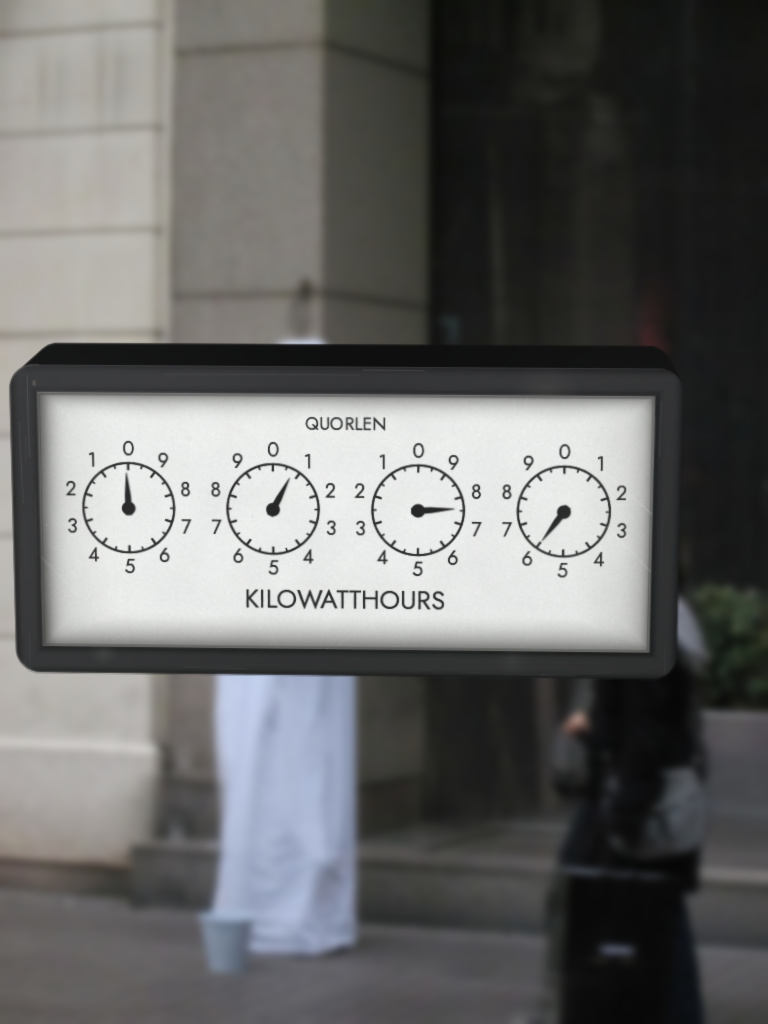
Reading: {"value": 76, "unit": "kWh"}
